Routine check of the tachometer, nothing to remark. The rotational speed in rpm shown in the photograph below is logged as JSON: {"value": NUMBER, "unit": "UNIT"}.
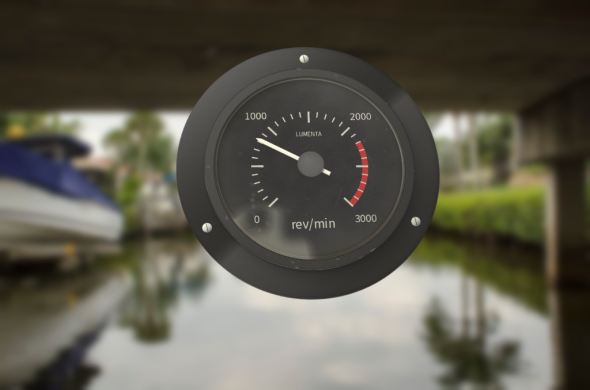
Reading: {"value": 800, "unit": "rpm"}
